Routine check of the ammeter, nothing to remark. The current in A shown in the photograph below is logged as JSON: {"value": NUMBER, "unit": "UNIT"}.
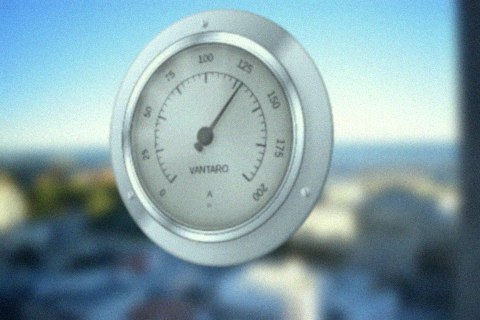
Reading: {"value": 130, "unit": "A"}
